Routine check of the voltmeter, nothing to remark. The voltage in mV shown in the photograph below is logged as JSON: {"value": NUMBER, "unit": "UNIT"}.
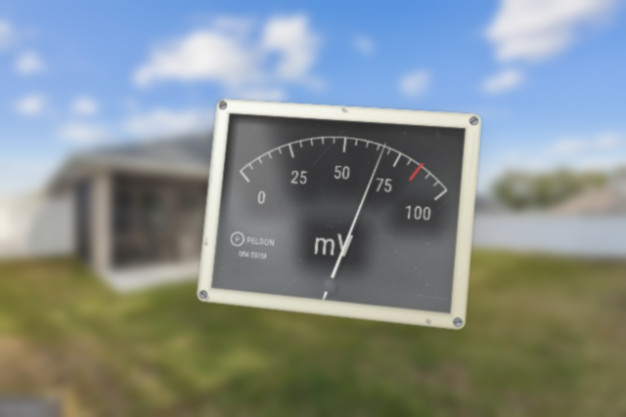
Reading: {"value": 67.5, "unit": "mV"}
